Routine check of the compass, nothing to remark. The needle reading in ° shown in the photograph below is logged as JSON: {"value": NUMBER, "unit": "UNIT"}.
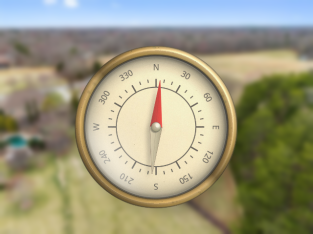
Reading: {"value": 5, "unit": "°"}
